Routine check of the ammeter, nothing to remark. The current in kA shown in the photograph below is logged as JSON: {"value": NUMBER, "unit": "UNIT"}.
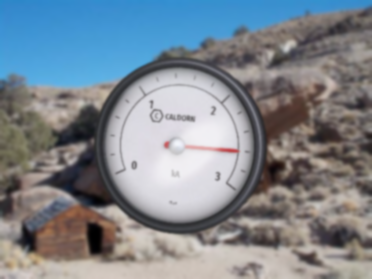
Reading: {"value": 2.6, "unit": "kA"}
